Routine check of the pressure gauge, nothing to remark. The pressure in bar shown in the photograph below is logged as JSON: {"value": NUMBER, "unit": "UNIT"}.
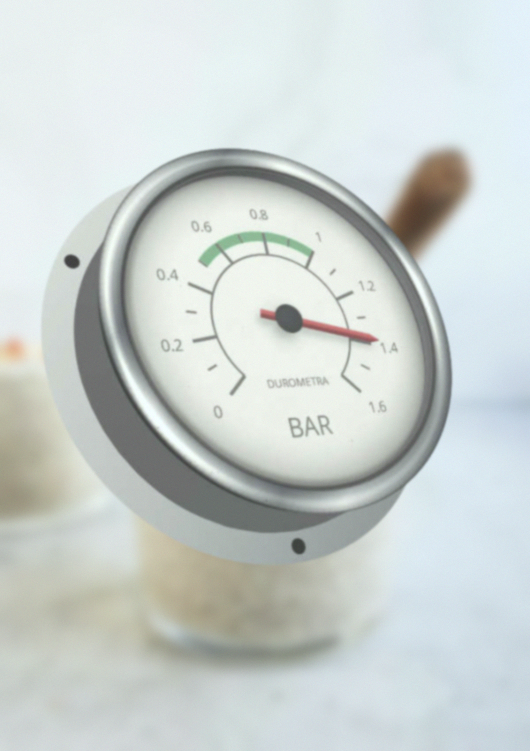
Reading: {"value": 1.4, "unit": "bar"}
